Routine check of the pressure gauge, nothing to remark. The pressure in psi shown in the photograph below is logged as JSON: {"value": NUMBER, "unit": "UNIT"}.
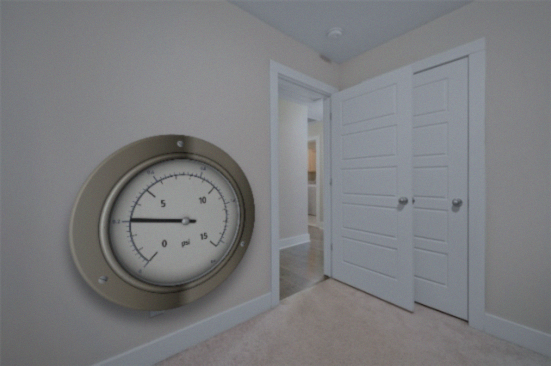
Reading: {"value": 3, "unit": "psi"}
